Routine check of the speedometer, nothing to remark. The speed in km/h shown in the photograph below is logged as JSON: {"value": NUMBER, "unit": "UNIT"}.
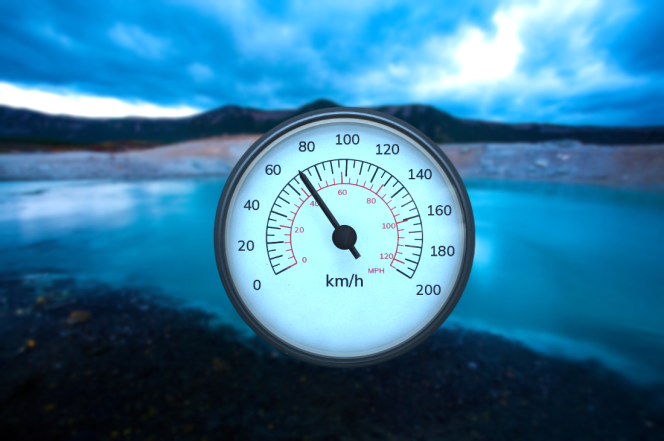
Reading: {"value": 70, "unit": "km/h"}
